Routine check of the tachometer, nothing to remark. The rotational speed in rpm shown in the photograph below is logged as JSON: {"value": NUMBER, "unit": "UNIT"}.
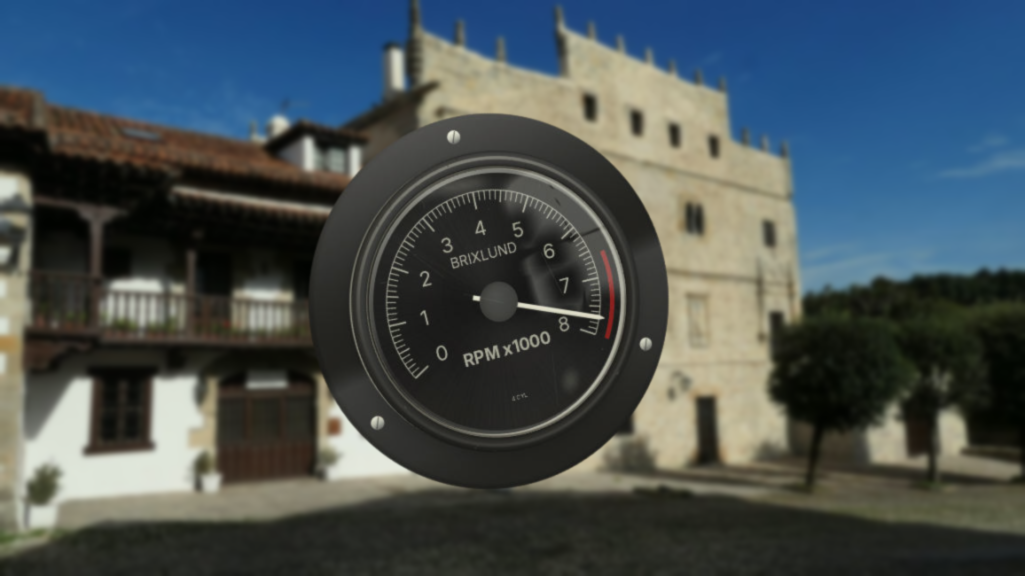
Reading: {"value": 7700, "unit": "rpm"}
